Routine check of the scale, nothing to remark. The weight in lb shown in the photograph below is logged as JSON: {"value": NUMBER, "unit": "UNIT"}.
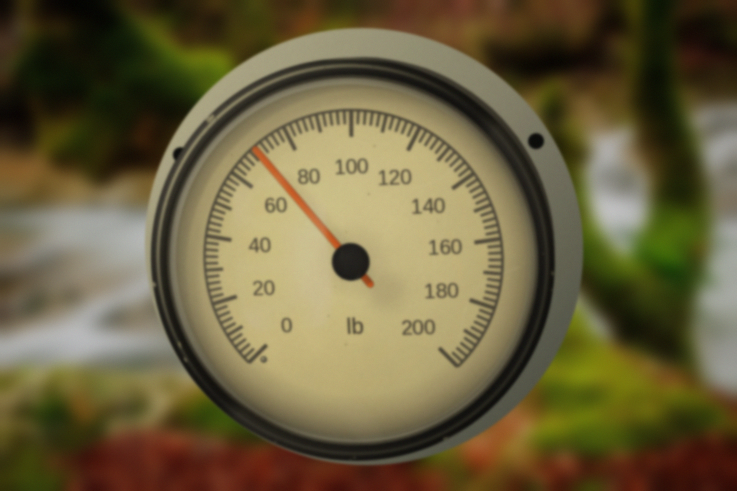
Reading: {"value": 70, "unit": "lb"}
